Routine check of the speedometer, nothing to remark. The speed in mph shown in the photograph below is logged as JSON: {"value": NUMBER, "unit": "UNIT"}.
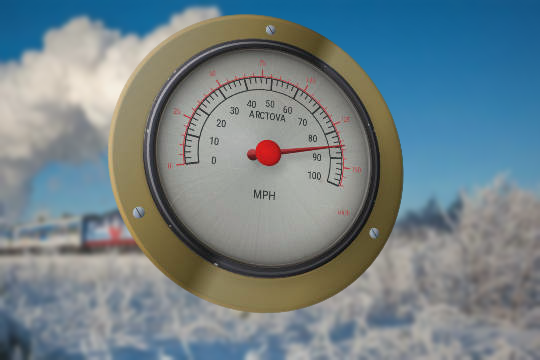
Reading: {"value": 86, "unit": "mph"}
